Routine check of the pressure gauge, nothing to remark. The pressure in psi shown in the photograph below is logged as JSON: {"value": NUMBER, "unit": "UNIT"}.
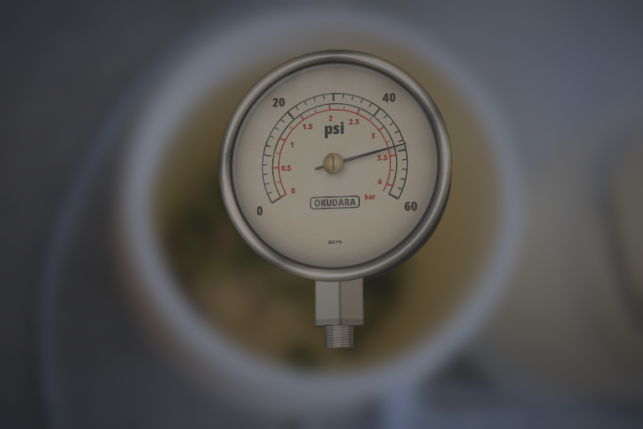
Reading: {"value": 49, "unit": "psi"}
